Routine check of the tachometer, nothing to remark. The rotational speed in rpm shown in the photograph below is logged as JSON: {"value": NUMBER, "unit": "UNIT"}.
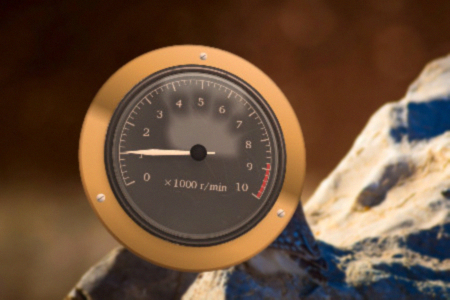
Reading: {"value": 1000, "unit": "rpm"}
